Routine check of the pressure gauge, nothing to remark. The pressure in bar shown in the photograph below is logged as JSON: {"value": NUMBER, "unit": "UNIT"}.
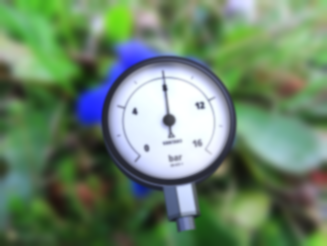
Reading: {"value": 8, "unit": "bar"}
